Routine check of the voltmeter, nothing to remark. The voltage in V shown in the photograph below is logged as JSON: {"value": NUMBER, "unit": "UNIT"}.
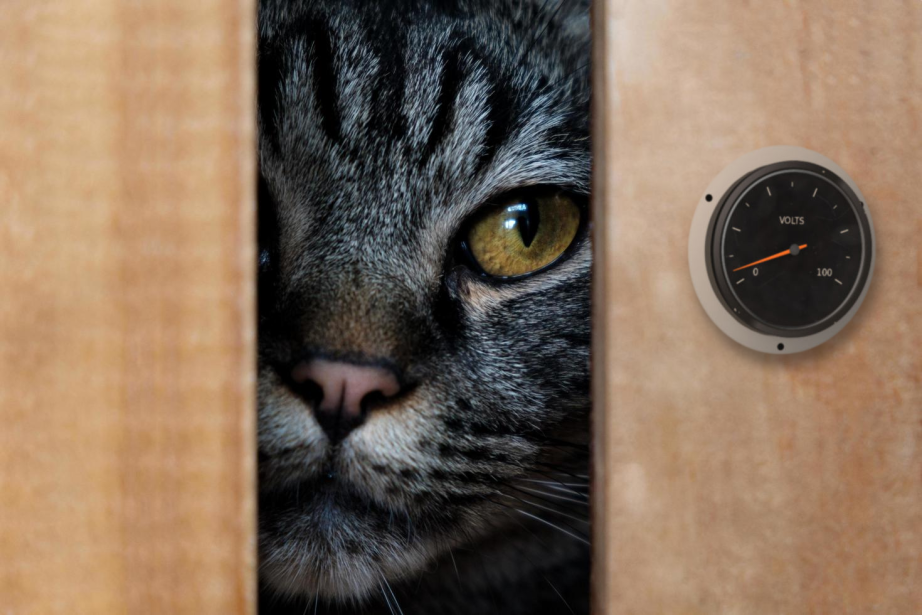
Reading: {"value": 5, "unit": "V"}
